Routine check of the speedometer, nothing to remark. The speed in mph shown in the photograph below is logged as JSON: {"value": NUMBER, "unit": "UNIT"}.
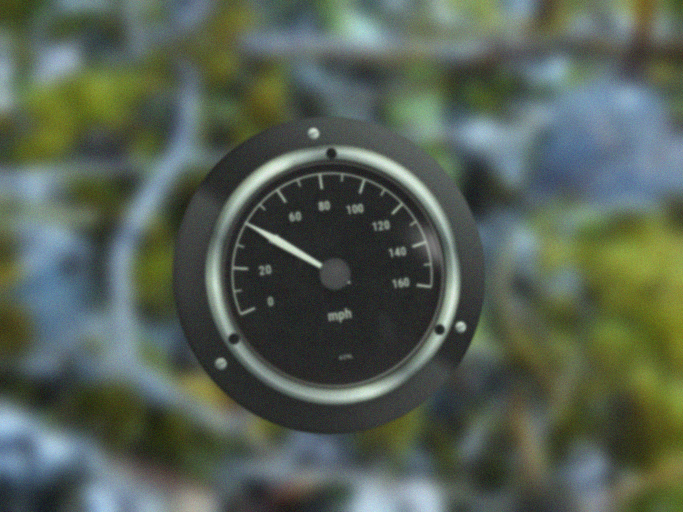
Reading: {"value": 40, "unit": "mph"}
